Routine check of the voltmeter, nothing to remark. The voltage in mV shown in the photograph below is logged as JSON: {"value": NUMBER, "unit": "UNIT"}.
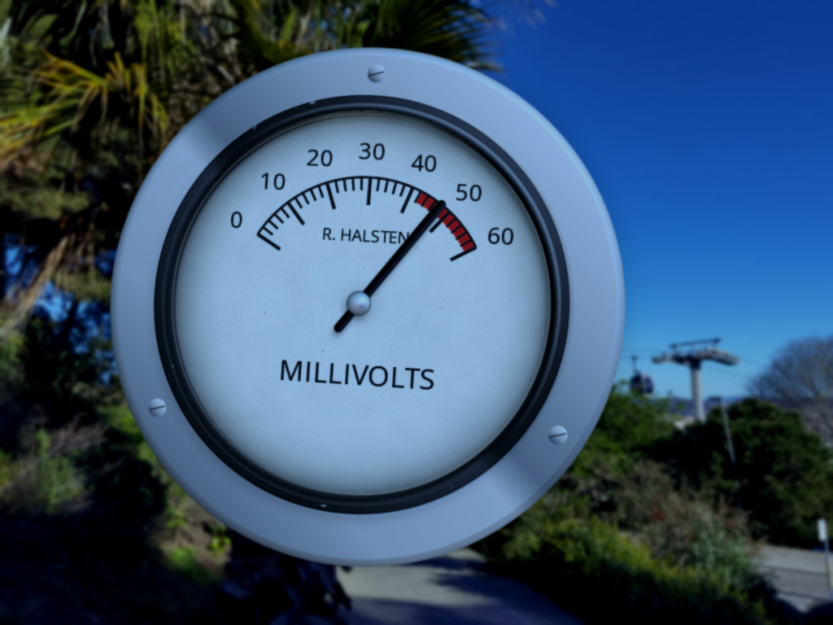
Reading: {"value": 48, "unit": "mV"}
